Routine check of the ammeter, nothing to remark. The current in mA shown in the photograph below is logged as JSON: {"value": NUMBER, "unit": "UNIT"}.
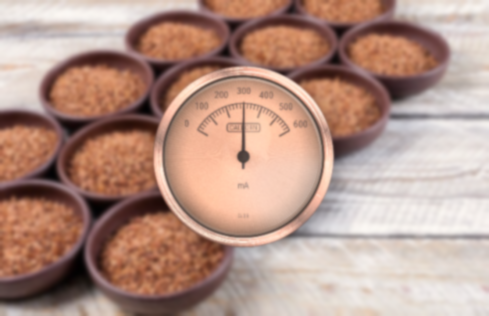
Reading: {"value": 300, "unit": "mA"}
